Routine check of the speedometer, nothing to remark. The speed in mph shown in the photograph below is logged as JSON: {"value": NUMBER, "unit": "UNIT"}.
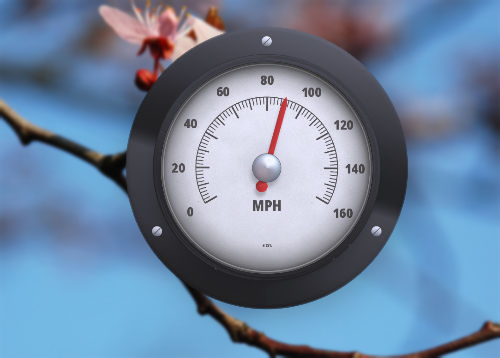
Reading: {"value": 90, "unit": "mph"}
